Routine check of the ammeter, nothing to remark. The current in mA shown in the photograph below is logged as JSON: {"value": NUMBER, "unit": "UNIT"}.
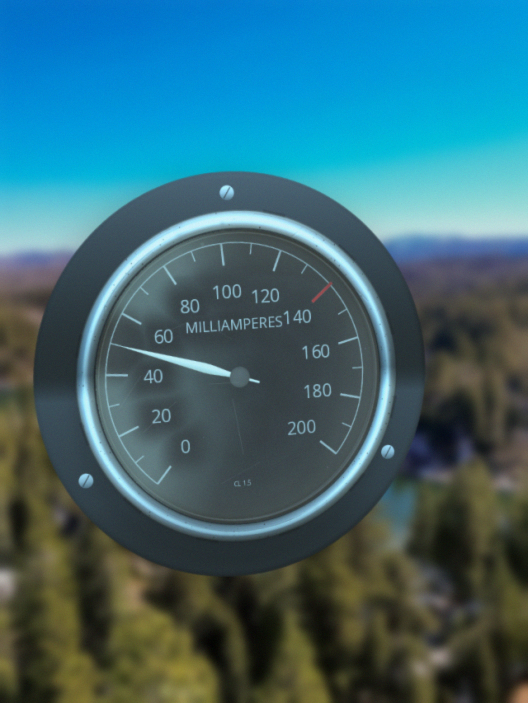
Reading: {"value": 50, "unit": "mA"}
